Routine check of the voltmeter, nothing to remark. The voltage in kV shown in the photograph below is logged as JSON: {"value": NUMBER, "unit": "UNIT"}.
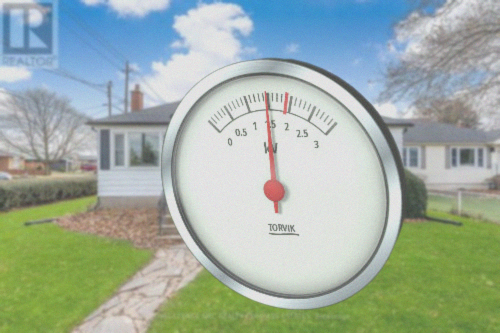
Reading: {"value": 1.5, "unit": "kV"}
